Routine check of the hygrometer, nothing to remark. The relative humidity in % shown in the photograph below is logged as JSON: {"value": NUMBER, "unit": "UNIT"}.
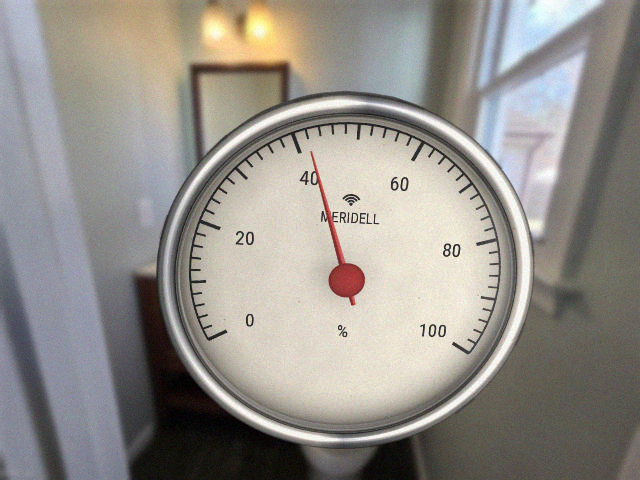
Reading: {"value": 42, "unit": "%"}
